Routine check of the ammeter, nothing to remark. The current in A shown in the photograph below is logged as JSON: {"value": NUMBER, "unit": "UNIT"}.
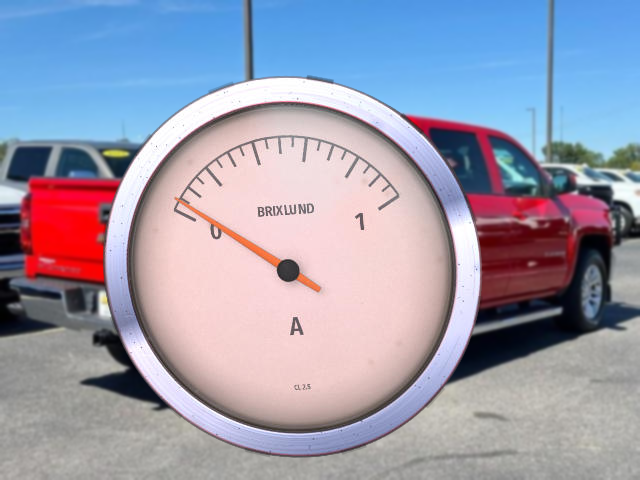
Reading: {"value": 0.05, "unit": "A"}
